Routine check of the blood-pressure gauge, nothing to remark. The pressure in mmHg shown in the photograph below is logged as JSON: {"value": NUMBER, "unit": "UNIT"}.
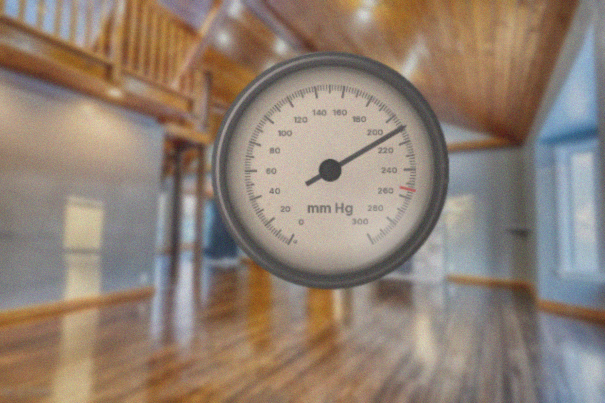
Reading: {"value": 210, "unit": "mmHg"}
